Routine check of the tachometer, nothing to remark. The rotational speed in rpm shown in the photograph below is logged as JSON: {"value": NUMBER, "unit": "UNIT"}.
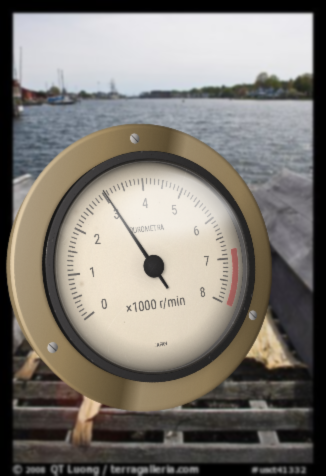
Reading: {"value": 3000, "unit": "rpm"}
